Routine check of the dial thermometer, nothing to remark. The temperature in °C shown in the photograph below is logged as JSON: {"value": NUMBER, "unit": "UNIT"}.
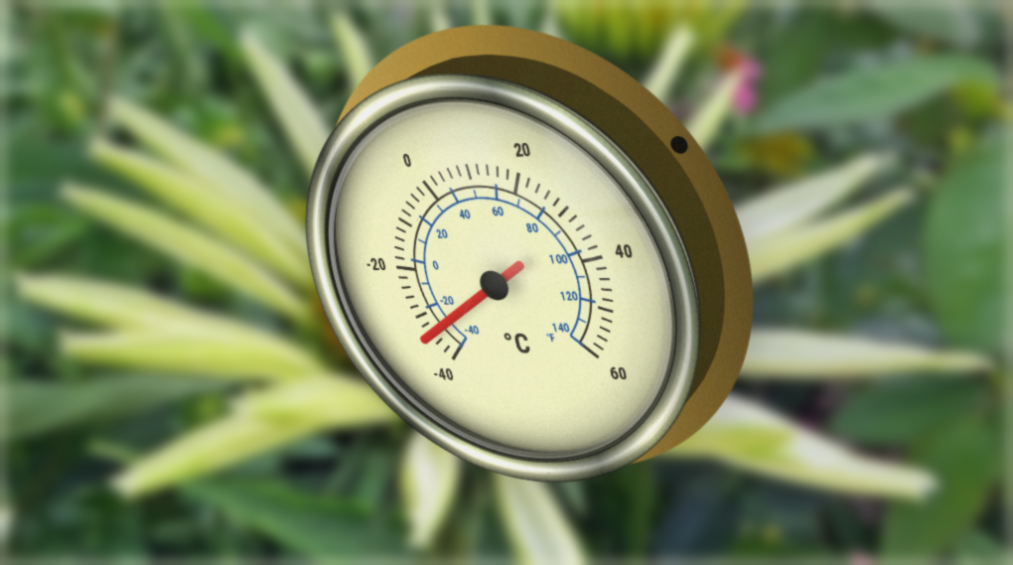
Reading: {"value": -34, "unit": "°C"}
